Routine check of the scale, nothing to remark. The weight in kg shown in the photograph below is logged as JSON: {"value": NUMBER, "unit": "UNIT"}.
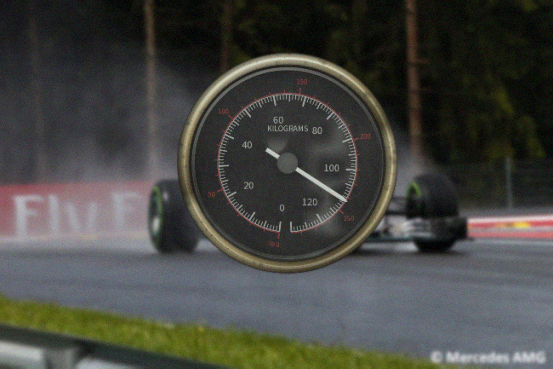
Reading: {"value": 110, "unit": "kg"}
